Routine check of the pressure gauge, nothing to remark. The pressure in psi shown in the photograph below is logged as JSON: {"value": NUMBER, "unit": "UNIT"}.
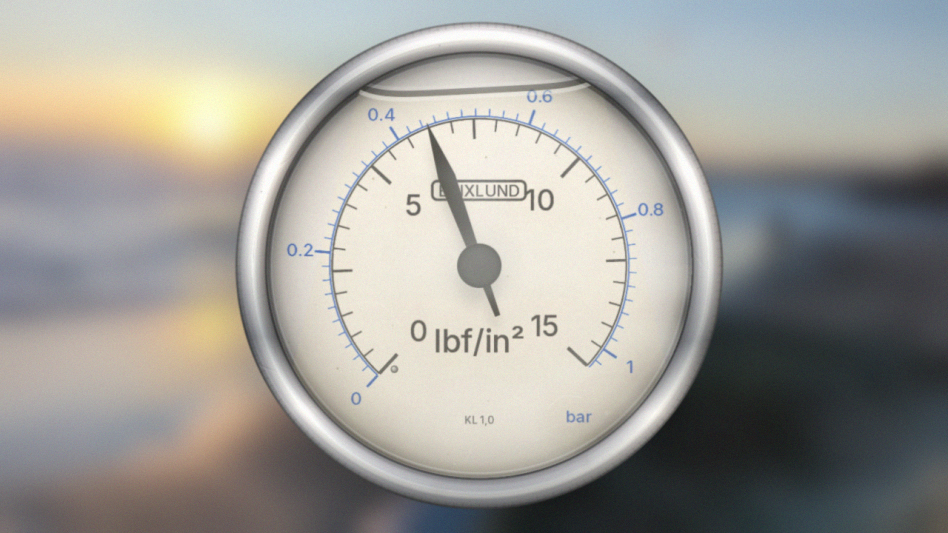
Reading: {"value": 6.5, "unit": "psi"}
